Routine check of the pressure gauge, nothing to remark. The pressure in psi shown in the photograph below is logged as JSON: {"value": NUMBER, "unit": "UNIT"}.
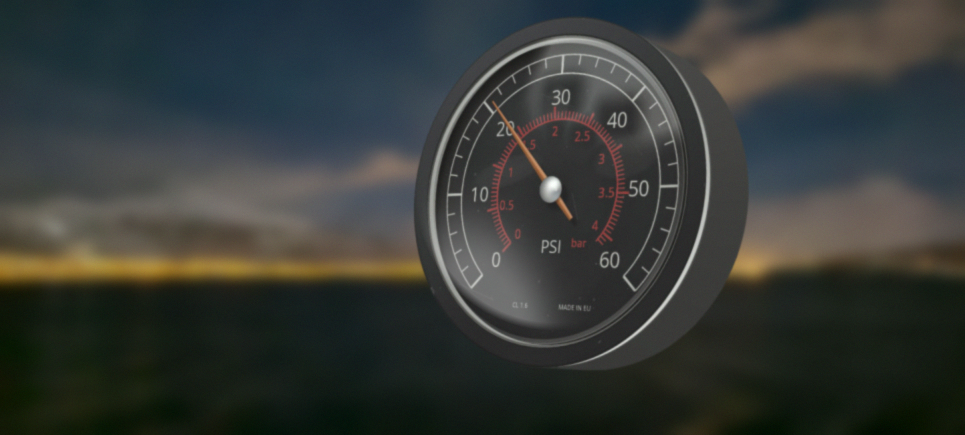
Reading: {"value": 21, "unit": "psi"}
